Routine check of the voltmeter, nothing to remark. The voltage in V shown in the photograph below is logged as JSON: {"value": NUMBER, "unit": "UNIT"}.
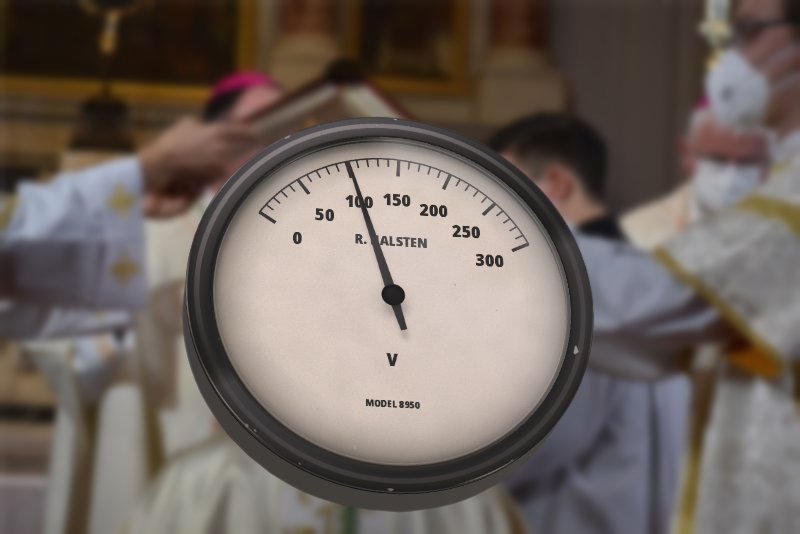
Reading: {"value": 100, "unit": "V"}
